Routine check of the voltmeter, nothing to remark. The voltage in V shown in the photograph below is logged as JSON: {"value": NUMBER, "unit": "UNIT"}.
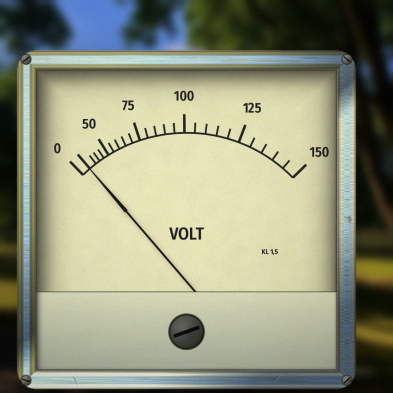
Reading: {"value": 25, "unit": "V"}
